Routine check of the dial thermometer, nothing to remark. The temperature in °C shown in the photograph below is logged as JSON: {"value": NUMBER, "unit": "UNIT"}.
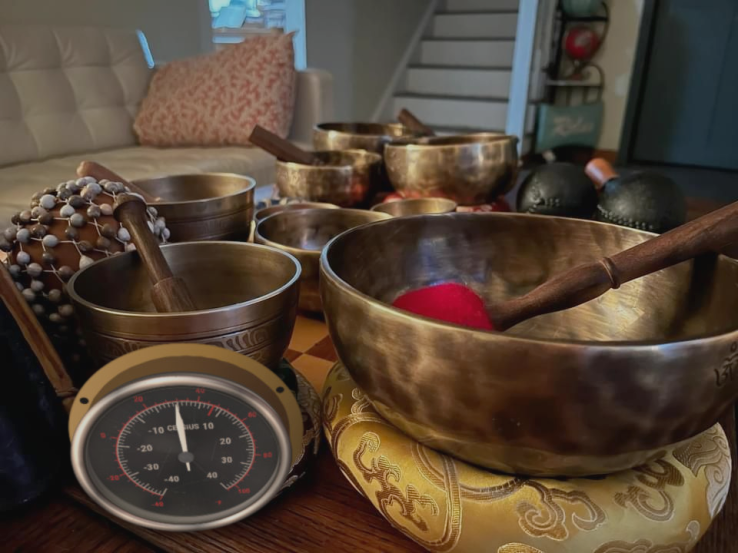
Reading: {"value": 0, "unit": "°C"}
